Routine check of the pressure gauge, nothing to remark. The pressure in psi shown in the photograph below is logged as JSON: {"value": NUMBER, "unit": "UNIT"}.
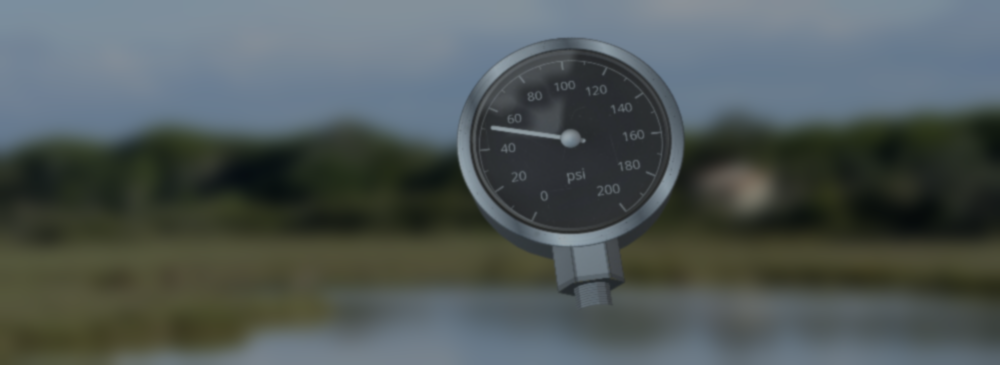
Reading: {"value": 50, "unit": "psi"}
